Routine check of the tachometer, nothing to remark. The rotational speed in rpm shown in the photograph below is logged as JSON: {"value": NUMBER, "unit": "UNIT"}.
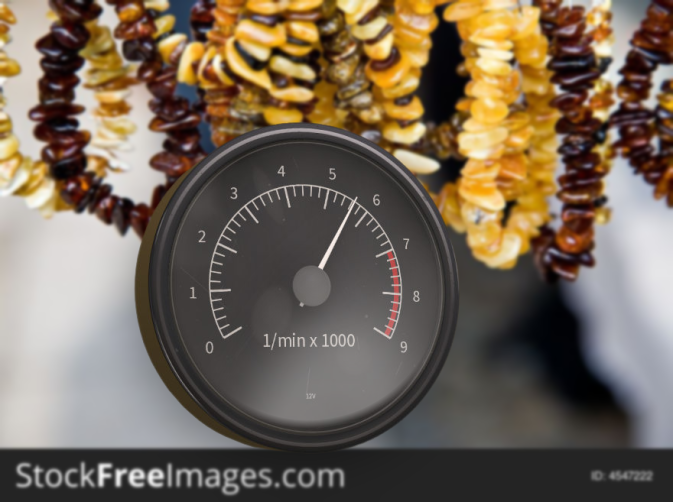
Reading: {"value": 5600, "unit": "rpm"}
